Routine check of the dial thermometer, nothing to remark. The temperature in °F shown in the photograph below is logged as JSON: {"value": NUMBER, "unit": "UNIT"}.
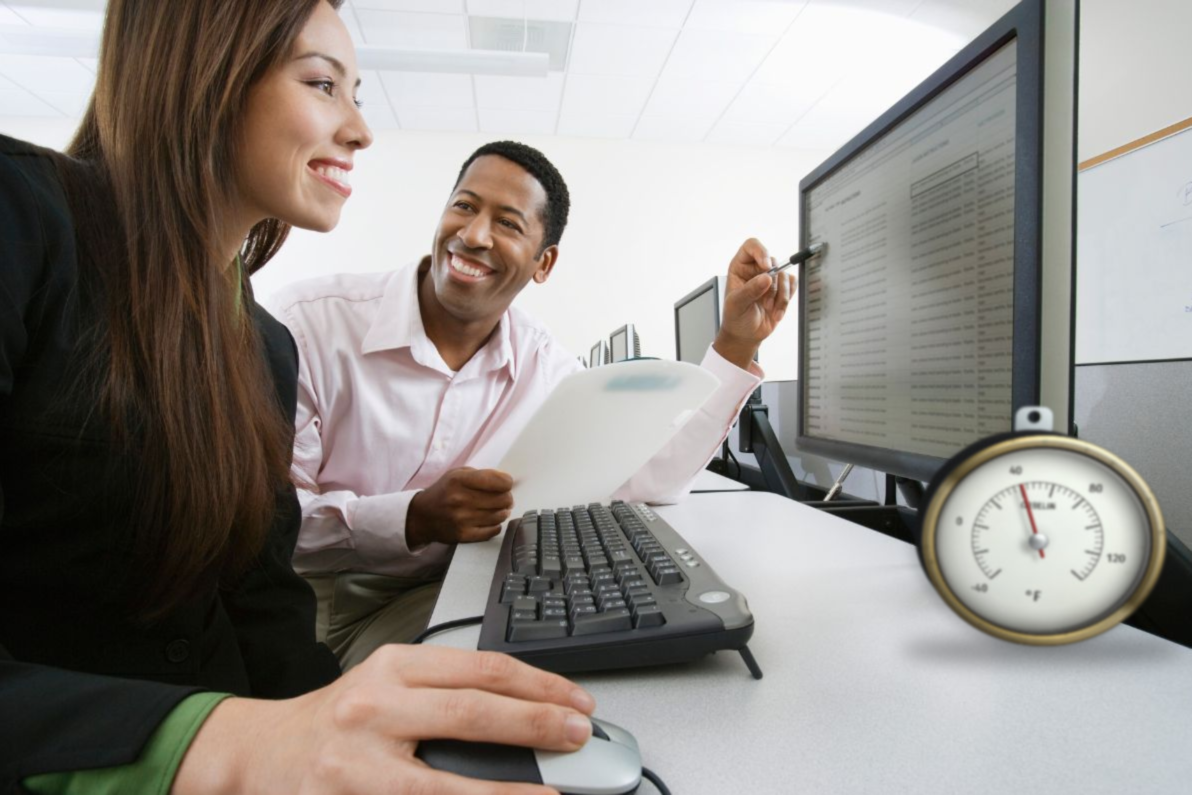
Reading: {"value": 40, "unit": "°F"}
